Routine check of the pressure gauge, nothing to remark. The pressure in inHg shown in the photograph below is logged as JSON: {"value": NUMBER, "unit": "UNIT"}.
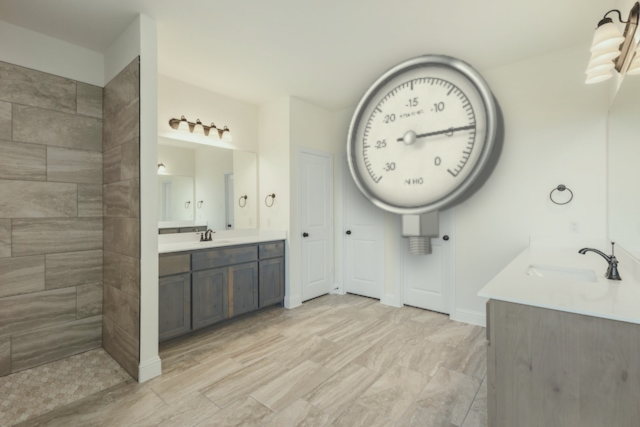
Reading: {"value": -5, "unit": "inHg"}
